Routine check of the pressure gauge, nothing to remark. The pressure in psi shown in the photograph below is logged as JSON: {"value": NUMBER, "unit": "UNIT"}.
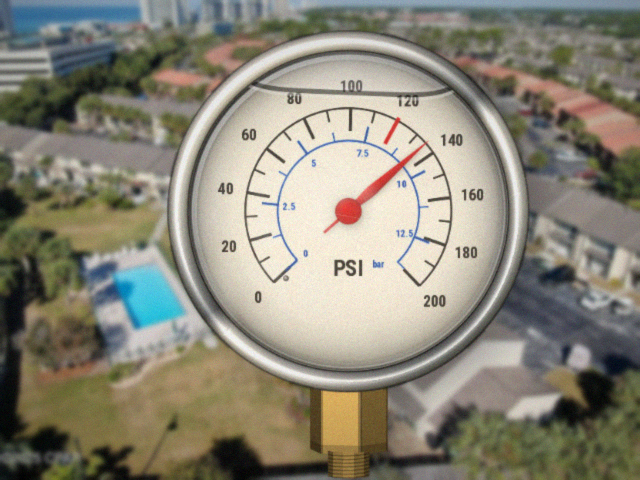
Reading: {"value": 135, "unit": "psi"}
